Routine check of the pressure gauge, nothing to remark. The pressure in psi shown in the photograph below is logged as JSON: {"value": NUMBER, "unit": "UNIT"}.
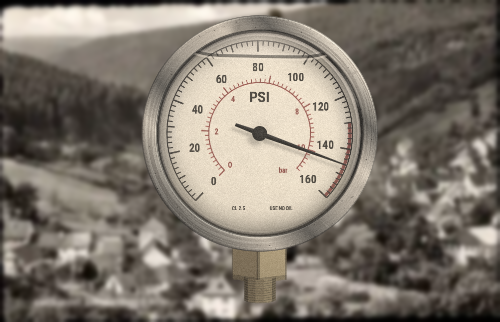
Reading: {"value": 146, "unit": "psi"}
